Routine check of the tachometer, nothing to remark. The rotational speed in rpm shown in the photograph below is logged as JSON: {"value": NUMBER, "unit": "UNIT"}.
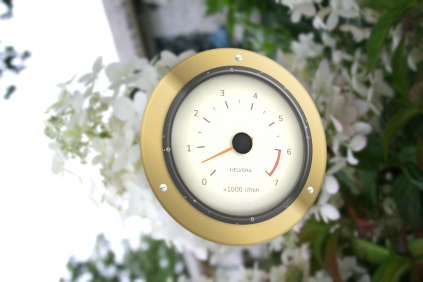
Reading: {"value": 500, "unit": "rpm"}
